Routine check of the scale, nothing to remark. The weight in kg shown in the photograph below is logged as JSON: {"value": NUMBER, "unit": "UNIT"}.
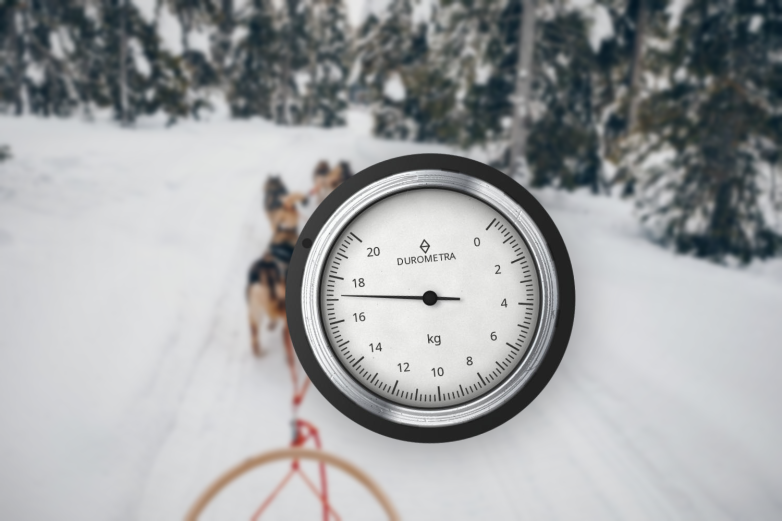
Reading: {"value": 17.2, "unit": "kg"}
